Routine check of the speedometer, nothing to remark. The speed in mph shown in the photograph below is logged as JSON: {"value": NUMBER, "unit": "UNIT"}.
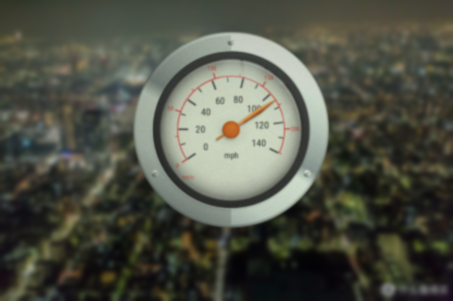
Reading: {"value": 105, "unit": "mph"}
